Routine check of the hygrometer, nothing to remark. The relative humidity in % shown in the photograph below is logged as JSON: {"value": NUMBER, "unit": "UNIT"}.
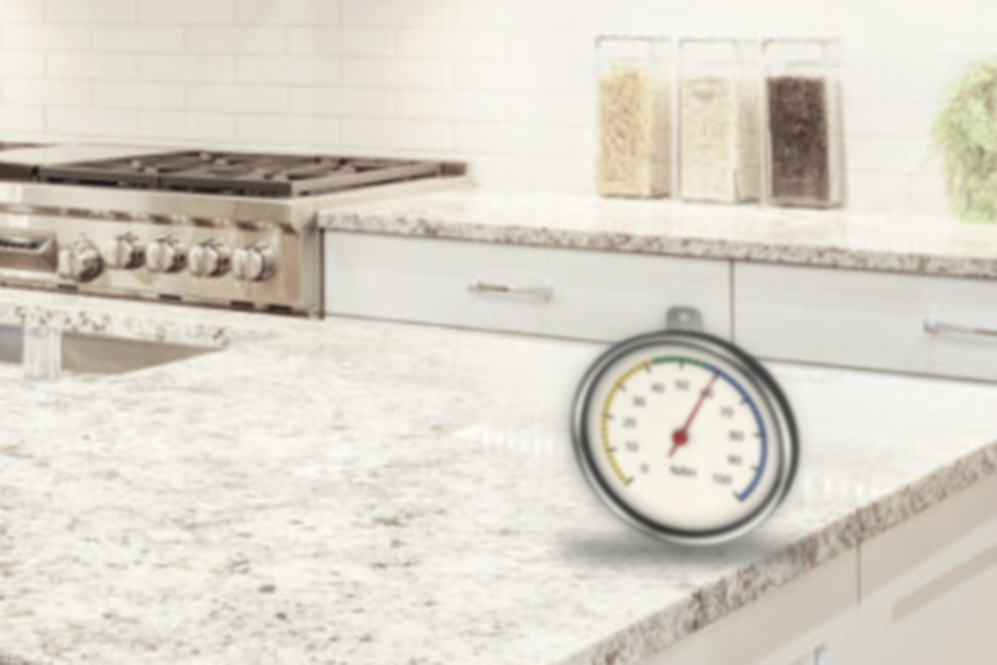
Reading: {"value": 60, "unit": "%"}
